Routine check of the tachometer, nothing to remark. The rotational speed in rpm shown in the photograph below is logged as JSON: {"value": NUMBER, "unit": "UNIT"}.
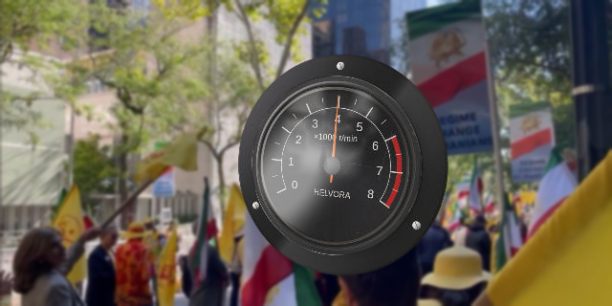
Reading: {"value": 4000, "unit": "rpm"}
